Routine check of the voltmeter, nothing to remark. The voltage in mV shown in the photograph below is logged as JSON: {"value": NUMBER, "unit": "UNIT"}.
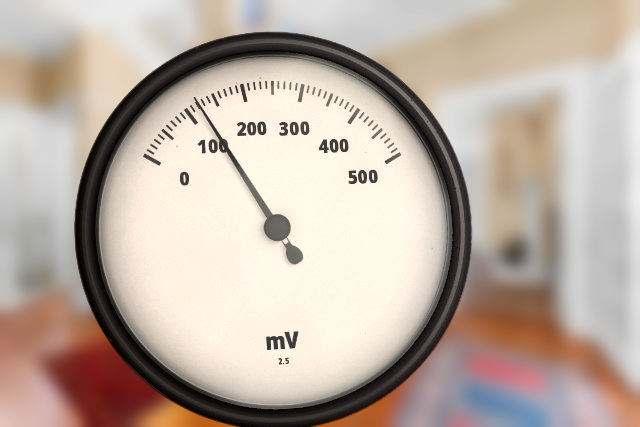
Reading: {"value": 120, "unit": "mV"}
